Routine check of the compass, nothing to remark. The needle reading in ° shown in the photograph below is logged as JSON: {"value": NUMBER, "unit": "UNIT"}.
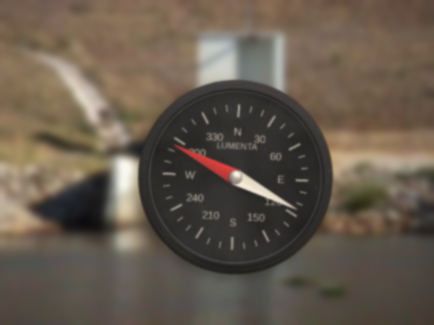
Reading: {"value": 295, "unit": "°"}
